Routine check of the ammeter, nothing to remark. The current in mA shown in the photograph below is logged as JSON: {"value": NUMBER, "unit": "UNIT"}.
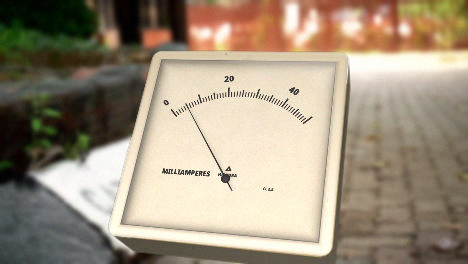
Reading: {"value": 5, "unit": "mA"}
